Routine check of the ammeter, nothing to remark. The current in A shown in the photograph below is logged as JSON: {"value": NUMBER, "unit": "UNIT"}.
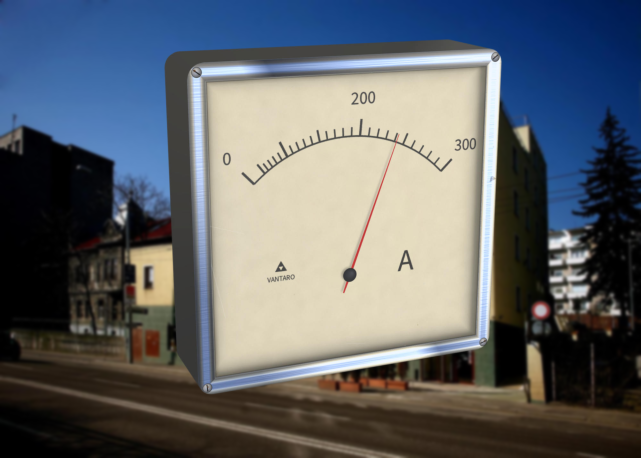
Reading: {"value": 240, "unit": "A"}
